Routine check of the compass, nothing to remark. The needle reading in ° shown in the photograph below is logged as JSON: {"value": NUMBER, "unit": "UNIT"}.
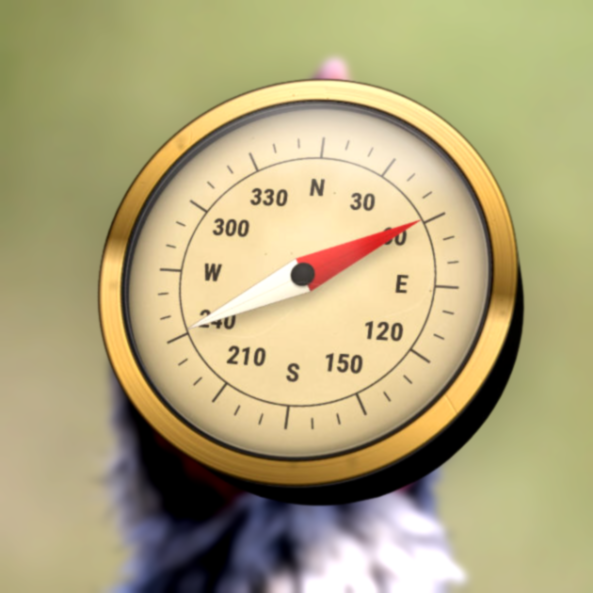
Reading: {"value": 60, "unit": "°"}
